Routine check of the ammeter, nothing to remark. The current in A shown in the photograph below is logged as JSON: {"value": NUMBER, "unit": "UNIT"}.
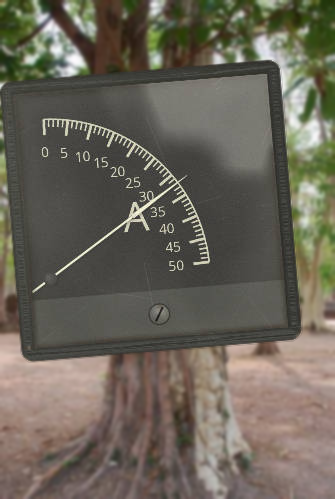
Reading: {"value": 32, "unit": "A"}
